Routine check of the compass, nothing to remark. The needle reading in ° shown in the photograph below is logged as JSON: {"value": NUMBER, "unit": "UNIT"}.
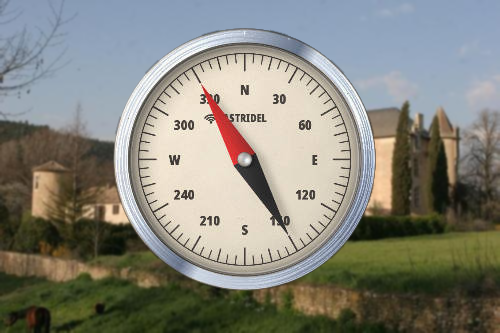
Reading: {"value": 330, "unit": "°"}
